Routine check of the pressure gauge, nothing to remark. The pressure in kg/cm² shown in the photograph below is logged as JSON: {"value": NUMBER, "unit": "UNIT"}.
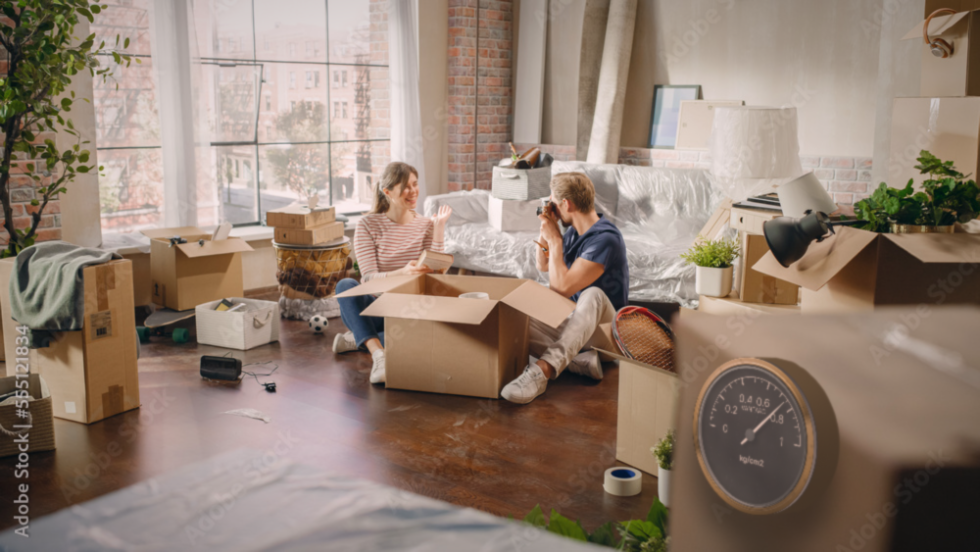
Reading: {"value": 0.75, "unit": "kg/cm²"}
